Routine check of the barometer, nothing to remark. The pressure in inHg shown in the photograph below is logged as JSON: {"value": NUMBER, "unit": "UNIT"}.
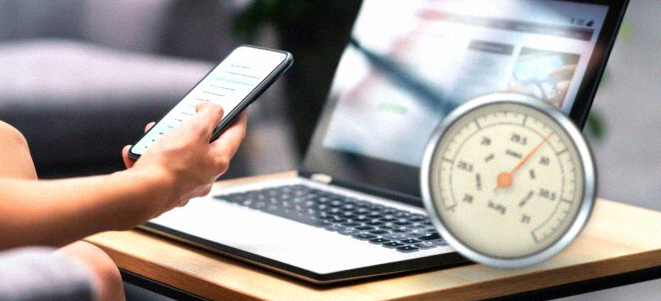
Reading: {"value": 29.8, "unit": "inHg"}
